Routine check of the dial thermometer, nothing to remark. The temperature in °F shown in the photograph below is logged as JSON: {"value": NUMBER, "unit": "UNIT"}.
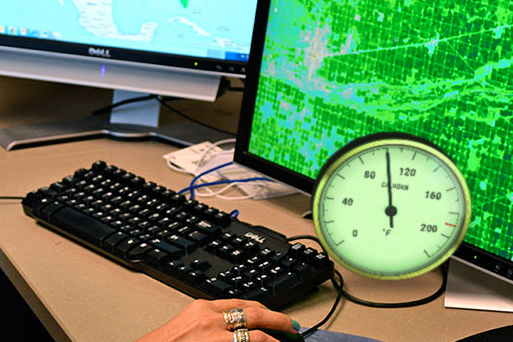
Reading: {"value": 100, "unit": "°F"}
